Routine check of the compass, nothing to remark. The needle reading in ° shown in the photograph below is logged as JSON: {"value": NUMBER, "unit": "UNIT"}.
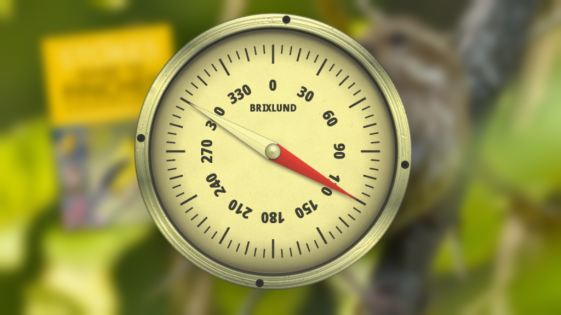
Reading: {"value": 120, "unit": "°"}
